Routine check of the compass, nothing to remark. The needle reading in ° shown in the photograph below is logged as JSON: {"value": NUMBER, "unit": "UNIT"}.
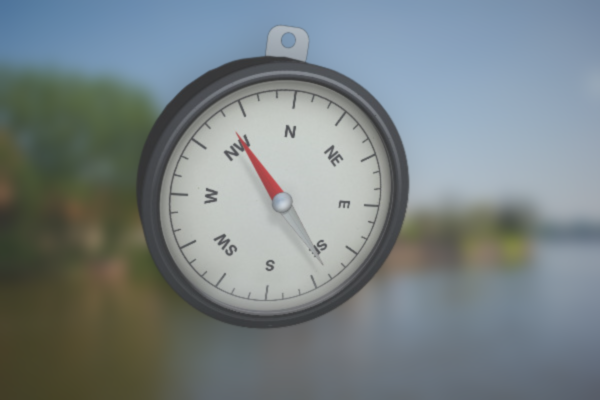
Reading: {"value": 320, "unit": "°"}
